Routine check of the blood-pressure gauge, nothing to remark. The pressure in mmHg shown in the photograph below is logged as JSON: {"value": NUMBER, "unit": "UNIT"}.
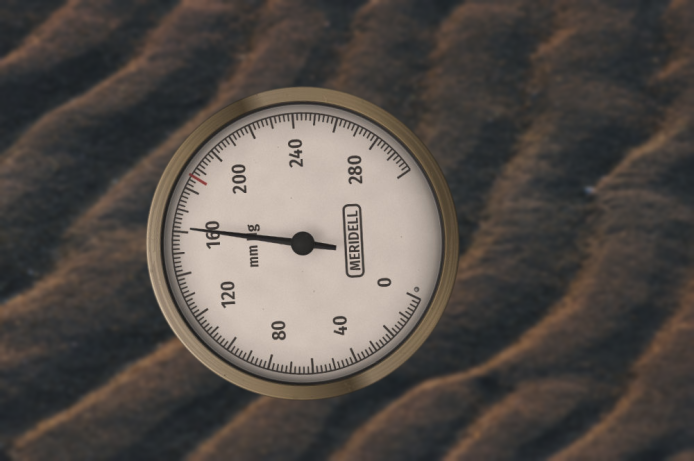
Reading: {"value": 162, "unit": "mmHg"}
